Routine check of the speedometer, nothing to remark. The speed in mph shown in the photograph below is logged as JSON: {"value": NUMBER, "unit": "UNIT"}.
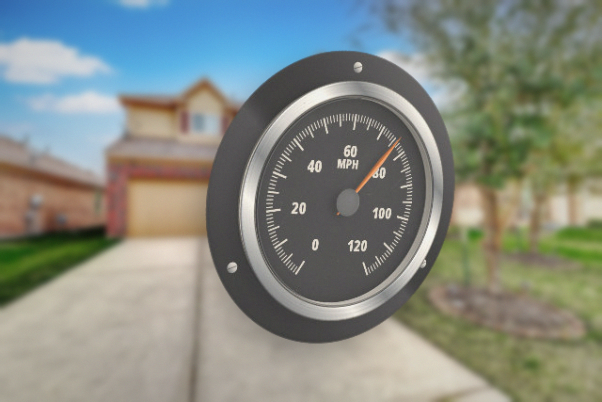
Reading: {"value": 75, "unit": "mph"}
